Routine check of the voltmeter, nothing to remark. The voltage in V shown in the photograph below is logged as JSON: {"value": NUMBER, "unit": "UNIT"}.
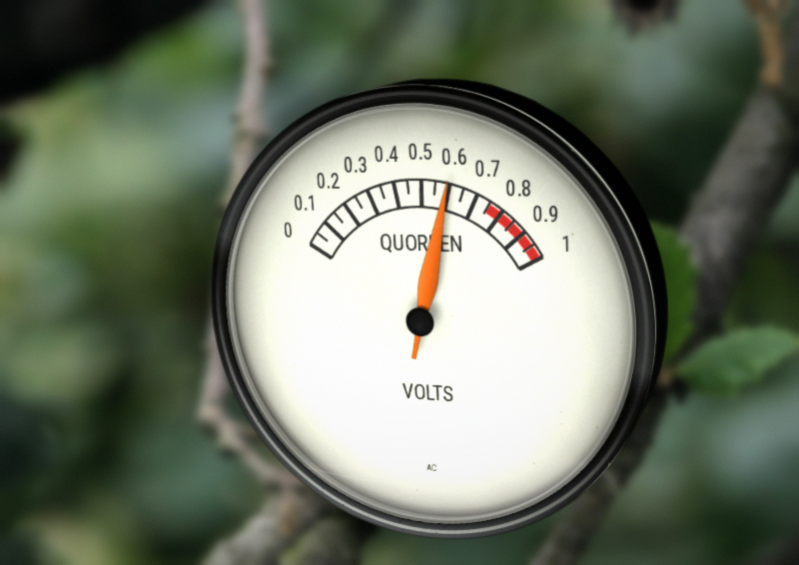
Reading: {"value": 0.6, "unit": "V"}
